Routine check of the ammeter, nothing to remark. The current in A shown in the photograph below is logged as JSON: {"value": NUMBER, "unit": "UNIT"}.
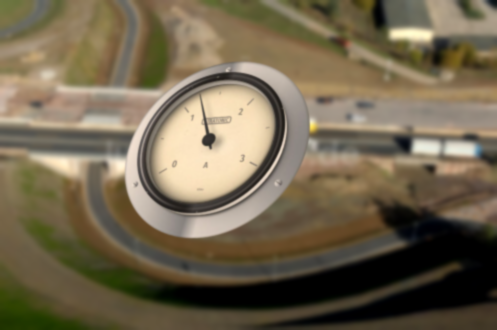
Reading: {"value": 1.25, "unit": "A"}
